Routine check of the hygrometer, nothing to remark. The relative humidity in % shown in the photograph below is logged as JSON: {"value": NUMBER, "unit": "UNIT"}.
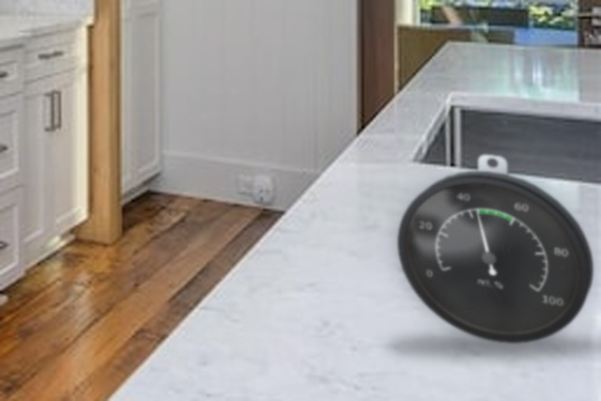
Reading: {"value": 44, "unit": "%"}
